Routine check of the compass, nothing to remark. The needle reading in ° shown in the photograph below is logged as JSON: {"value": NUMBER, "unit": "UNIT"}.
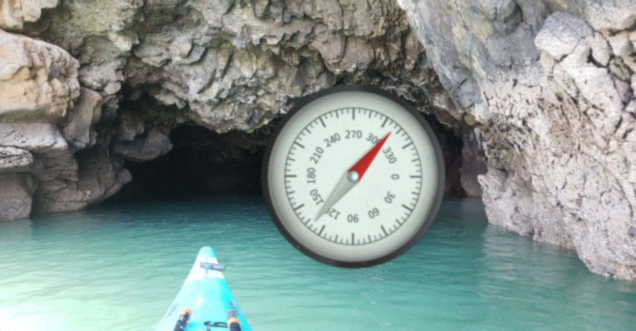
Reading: {"value": 310, "unit": "°"}
